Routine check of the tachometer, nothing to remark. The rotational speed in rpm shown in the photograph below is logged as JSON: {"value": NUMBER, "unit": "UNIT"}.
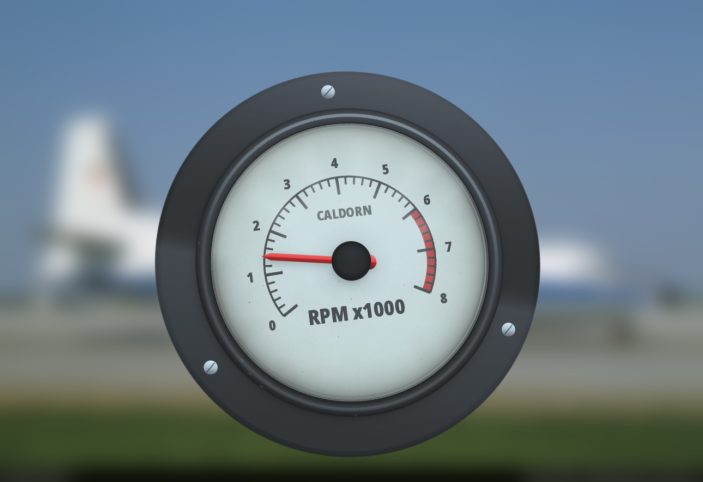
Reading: {"value": 1400, "unit": "rpm"}
